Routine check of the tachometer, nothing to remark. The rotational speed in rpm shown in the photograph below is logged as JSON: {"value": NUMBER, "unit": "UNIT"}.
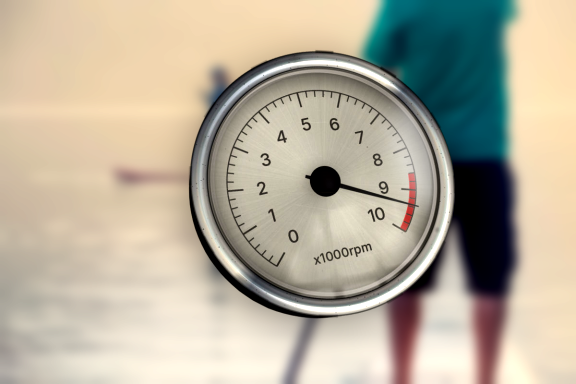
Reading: {"value": 9400, "unit": "rpm"}
